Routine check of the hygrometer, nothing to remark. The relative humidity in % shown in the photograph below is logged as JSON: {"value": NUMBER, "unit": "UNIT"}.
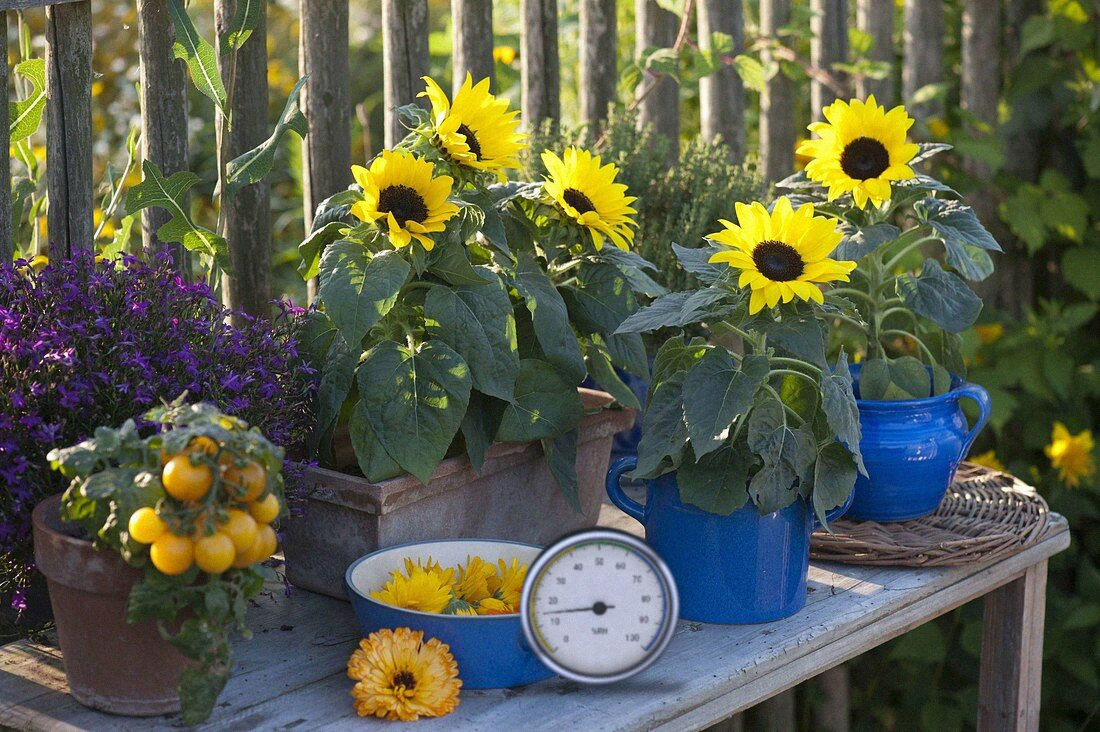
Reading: {"value": 15, "unit": "%"}
